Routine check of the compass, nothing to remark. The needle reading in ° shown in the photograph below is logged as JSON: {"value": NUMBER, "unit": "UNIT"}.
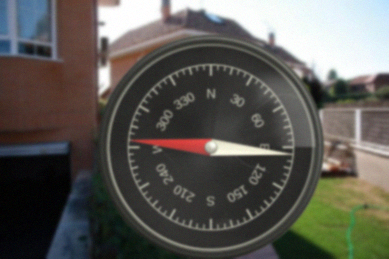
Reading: {"value": 275, "unit": "°"}
